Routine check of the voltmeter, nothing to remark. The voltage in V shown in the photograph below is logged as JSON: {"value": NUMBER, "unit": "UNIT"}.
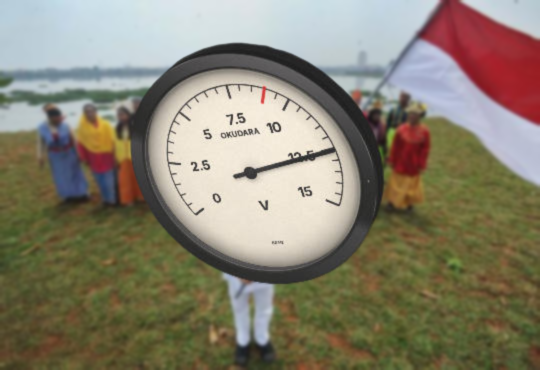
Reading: {"value": 12.5, "unit": "V"}
